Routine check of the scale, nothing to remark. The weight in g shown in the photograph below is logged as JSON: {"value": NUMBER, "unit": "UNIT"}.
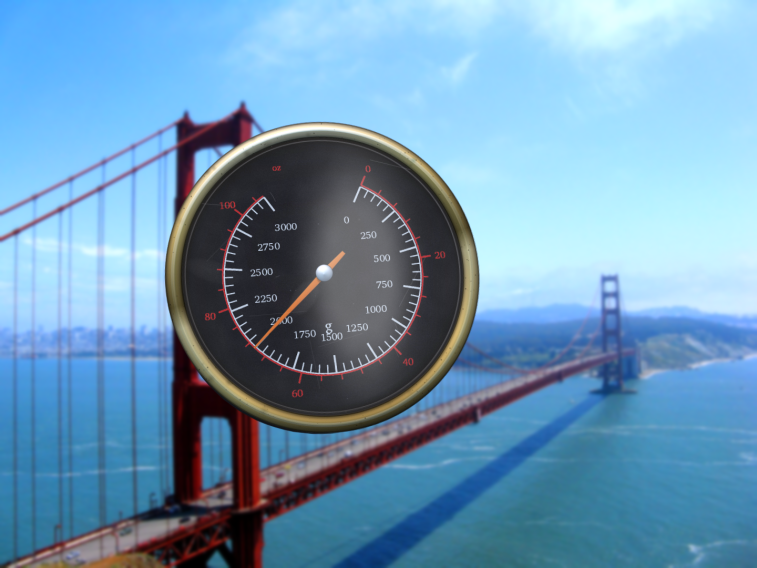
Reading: {"value": 2000, "unit": "g"}
